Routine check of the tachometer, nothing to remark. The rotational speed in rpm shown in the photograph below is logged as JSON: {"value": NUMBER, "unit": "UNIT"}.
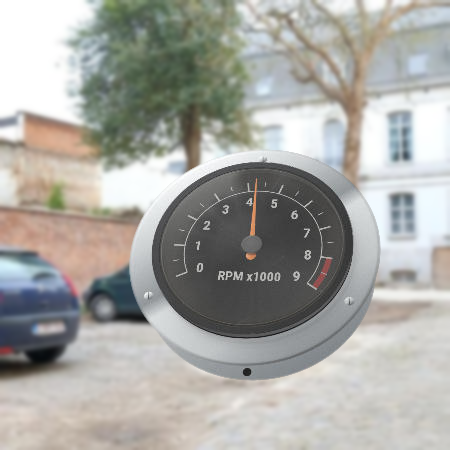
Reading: {"value": 4250, "unit": "rpm"}
